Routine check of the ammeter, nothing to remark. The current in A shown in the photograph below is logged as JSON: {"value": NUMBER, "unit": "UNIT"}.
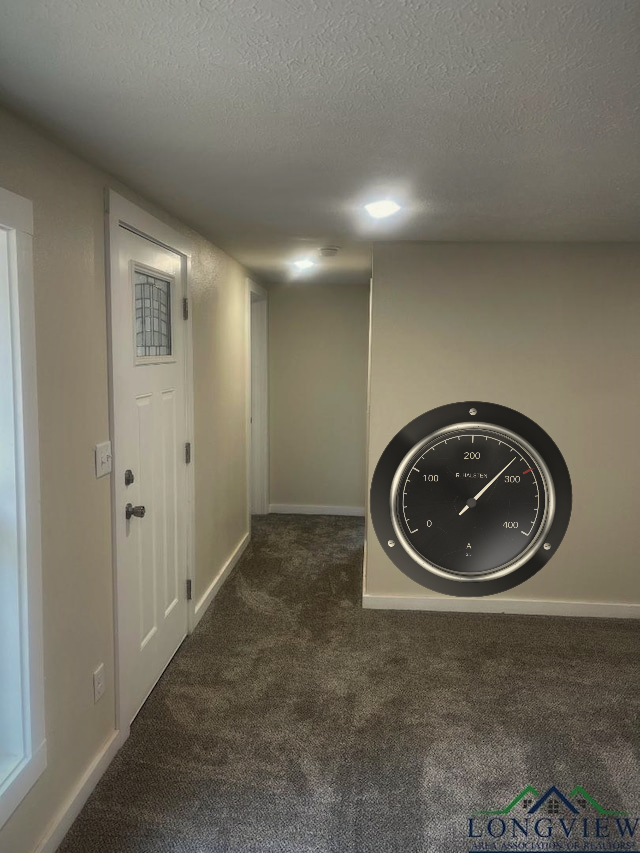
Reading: {"value": 270, "unit": "A"}
